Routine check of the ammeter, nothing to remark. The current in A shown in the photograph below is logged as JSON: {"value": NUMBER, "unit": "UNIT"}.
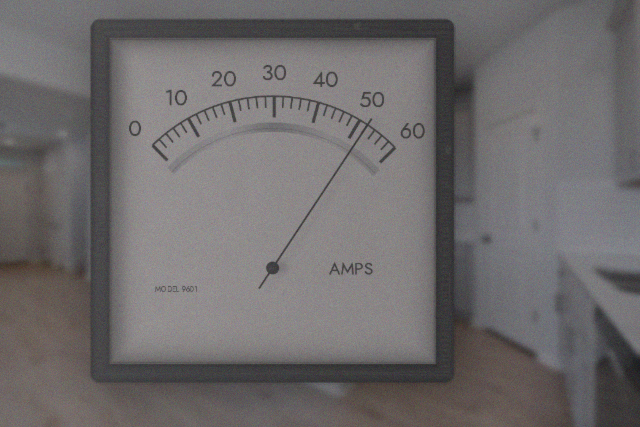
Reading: {"value": 52, "unit": "A"}
